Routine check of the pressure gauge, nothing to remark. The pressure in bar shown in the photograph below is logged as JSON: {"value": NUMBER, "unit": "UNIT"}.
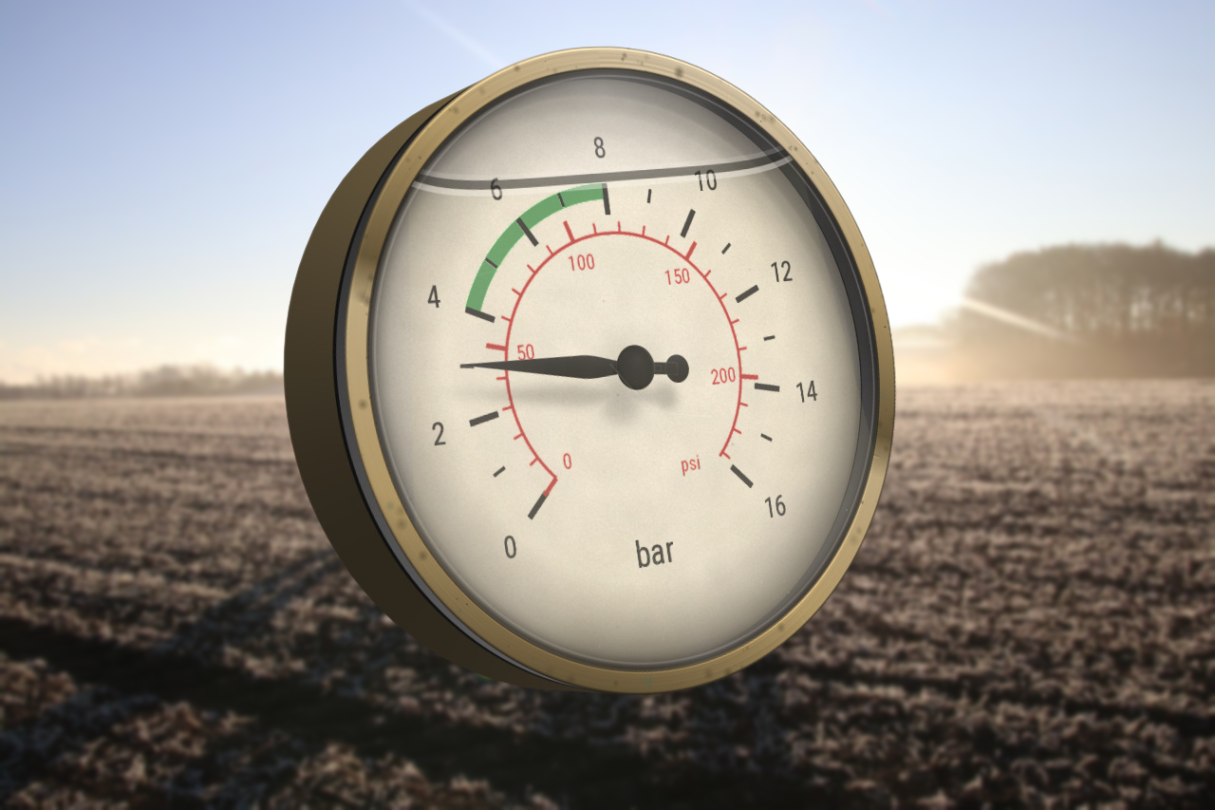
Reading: {"value": 3, "unit": "bar"}
